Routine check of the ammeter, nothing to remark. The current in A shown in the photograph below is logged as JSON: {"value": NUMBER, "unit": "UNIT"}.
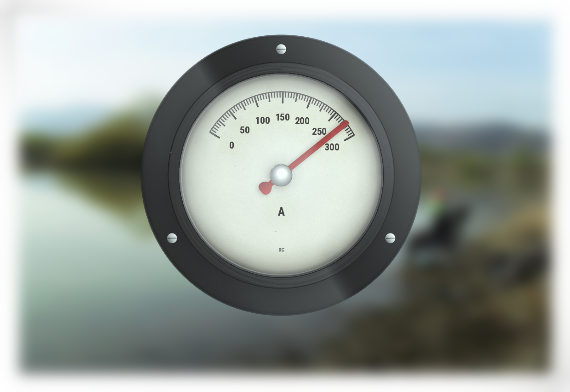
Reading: {"value": 275, "unit": "A"}
